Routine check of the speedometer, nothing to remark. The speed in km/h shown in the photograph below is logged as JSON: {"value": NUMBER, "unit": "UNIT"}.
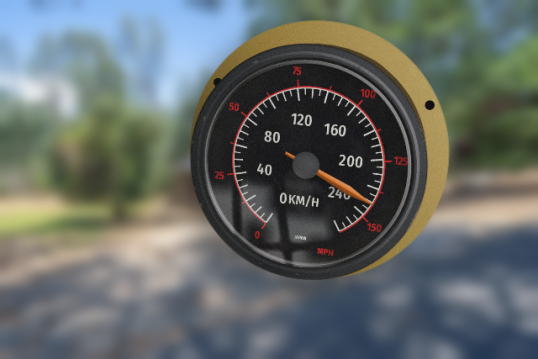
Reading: {"value": 230, "unit": "km/h"}
